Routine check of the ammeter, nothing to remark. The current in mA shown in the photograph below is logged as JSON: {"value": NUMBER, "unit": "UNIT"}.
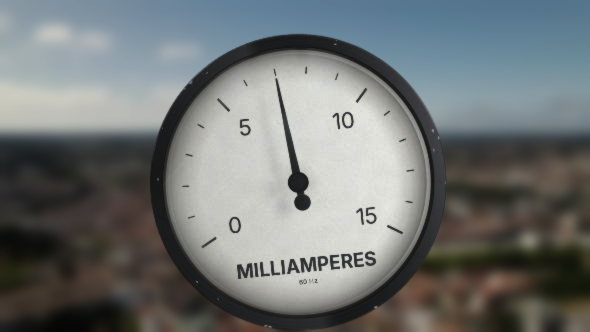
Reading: {"value": 7, "unit": "mA"}
